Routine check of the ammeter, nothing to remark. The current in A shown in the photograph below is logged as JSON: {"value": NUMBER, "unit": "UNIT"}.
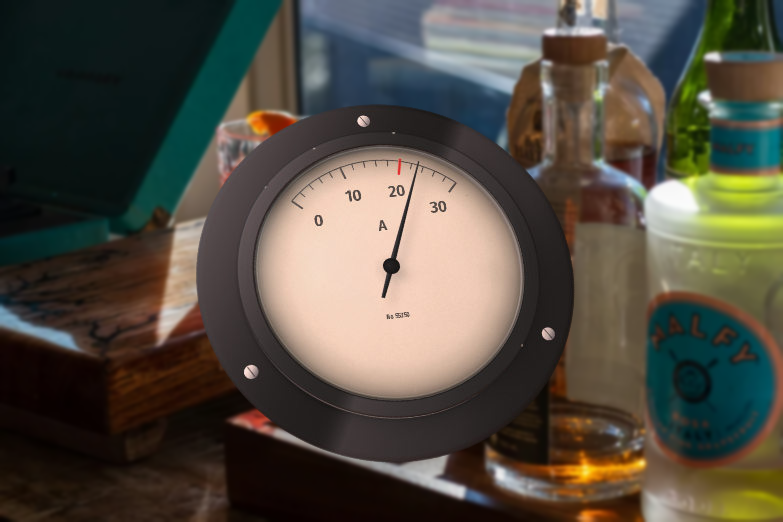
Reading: {"value": 23, "unit": "A"}
